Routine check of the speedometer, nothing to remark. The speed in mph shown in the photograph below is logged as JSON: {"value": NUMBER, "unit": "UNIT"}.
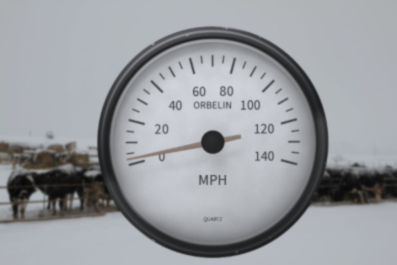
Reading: {"value": 2.5, "unit": "mph"}
